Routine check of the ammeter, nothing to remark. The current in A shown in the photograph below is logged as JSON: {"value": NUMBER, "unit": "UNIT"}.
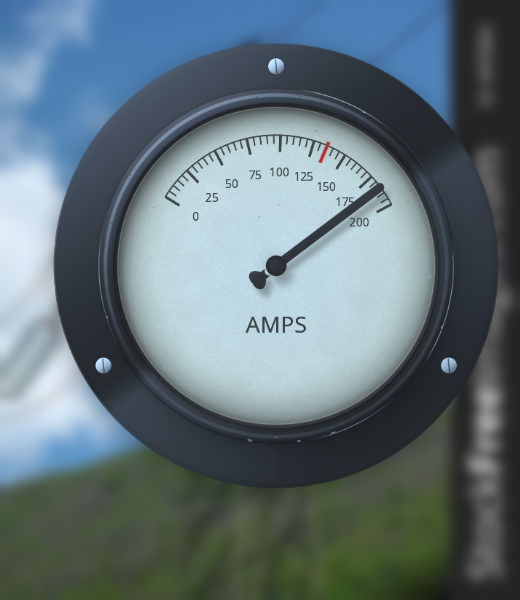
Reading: {"value": 185, "unit": "A"}
